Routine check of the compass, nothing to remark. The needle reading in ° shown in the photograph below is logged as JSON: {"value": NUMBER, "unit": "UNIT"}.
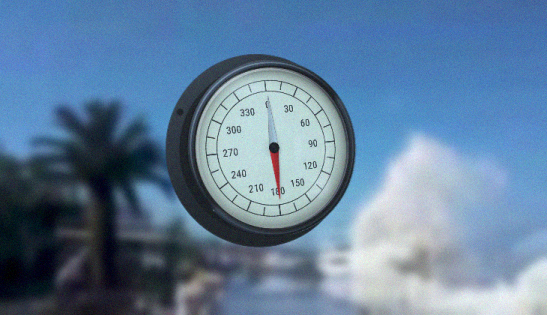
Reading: {"value": 180, "unit": "°"}
